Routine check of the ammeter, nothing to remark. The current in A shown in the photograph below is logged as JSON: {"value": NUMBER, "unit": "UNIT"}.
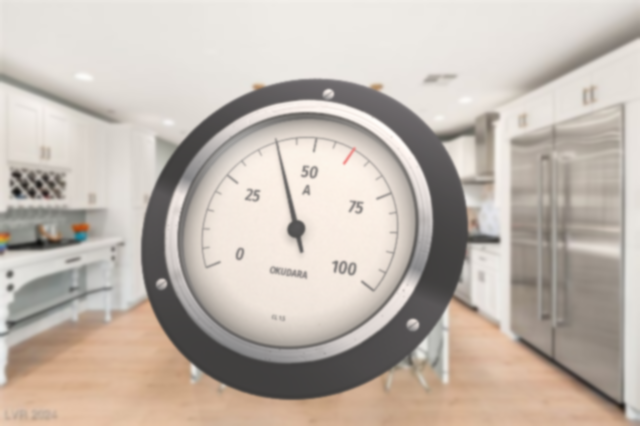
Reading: {"value": 40, "unit": "A"}
